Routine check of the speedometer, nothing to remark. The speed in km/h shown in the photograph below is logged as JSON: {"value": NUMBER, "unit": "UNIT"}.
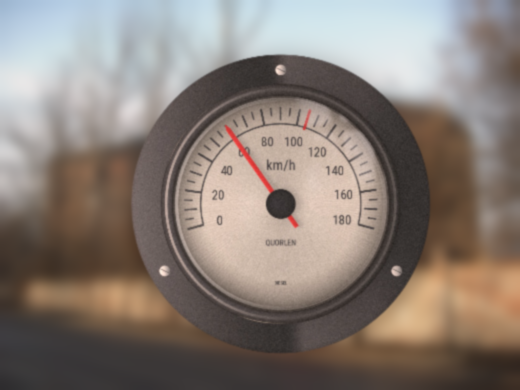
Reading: {"value": 60, "unit": "km/h"}
